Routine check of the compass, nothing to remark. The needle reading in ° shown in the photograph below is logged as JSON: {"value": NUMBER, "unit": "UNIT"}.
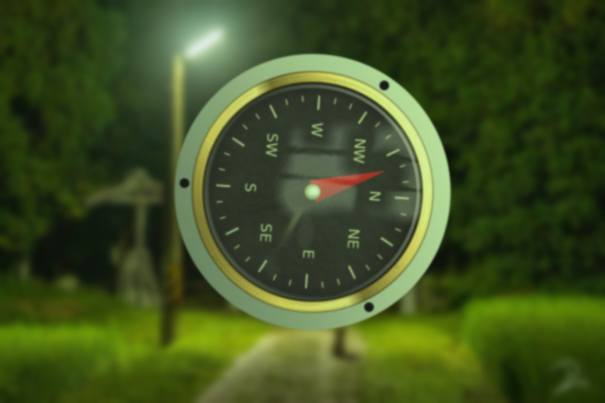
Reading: {"value": 340, "unit": "°"}
